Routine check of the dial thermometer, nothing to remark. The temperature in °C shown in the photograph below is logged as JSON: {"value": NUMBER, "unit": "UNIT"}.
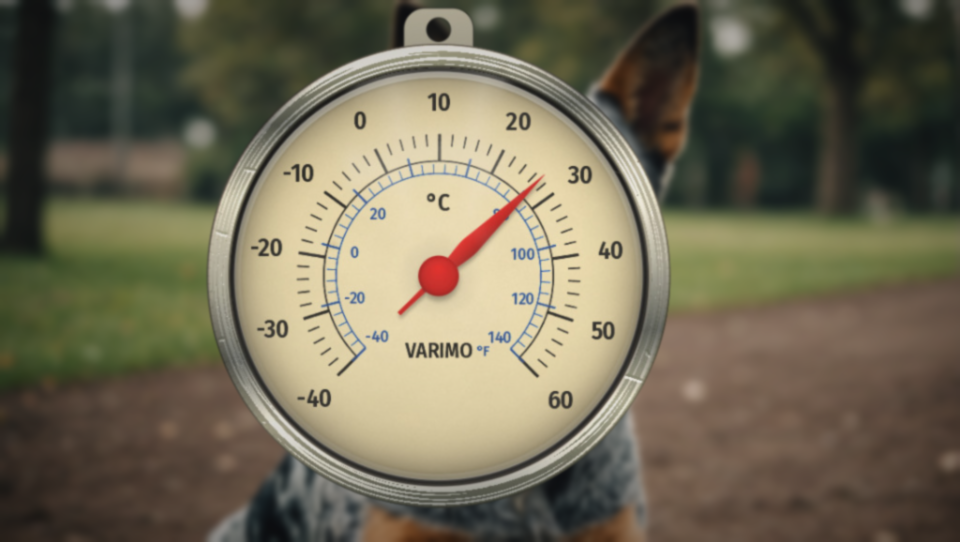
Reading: {"value": 27, "unit": "°C"}
